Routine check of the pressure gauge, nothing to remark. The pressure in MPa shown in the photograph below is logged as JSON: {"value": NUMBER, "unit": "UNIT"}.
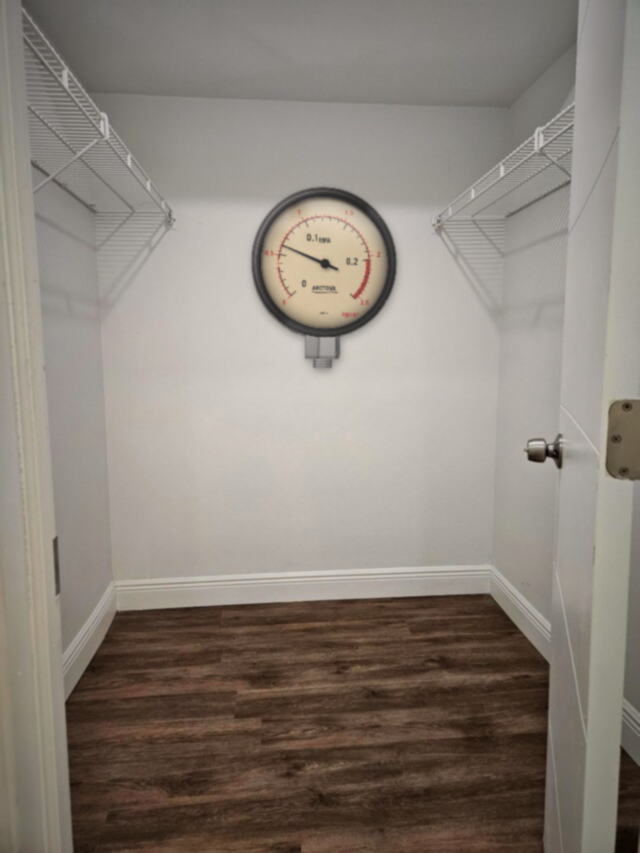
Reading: {"value": 0.06, "unit": "MPa"}
